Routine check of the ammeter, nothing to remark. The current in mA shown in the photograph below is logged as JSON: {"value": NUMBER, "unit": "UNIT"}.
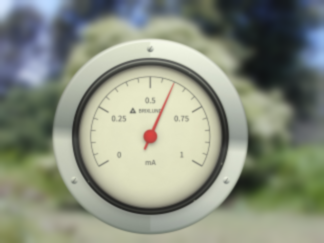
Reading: {"value": 0.6, "unit": "mA"}
